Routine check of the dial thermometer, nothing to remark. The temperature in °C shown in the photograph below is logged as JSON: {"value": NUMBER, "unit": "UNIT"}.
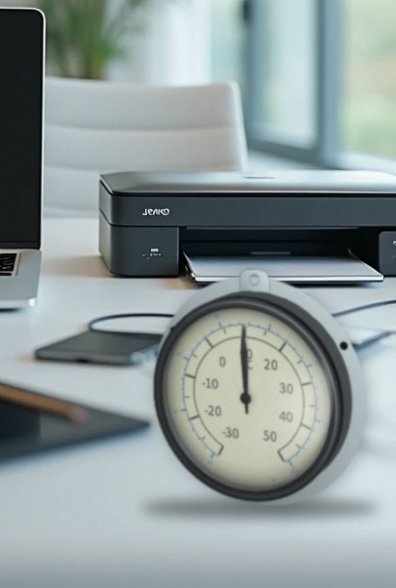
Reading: {"value": 10, "unit": "°C"}
